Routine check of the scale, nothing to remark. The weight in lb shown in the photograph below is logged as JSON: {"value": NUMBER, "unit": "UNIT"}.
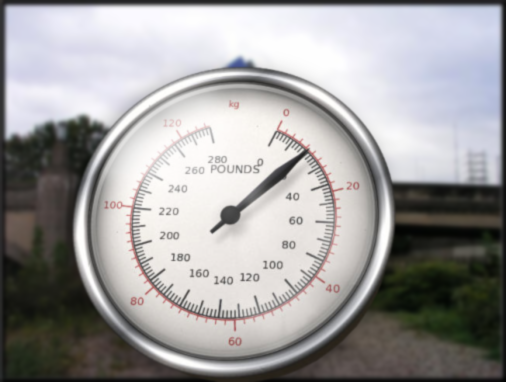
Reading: {"value": 20, "unit": "lb"}
